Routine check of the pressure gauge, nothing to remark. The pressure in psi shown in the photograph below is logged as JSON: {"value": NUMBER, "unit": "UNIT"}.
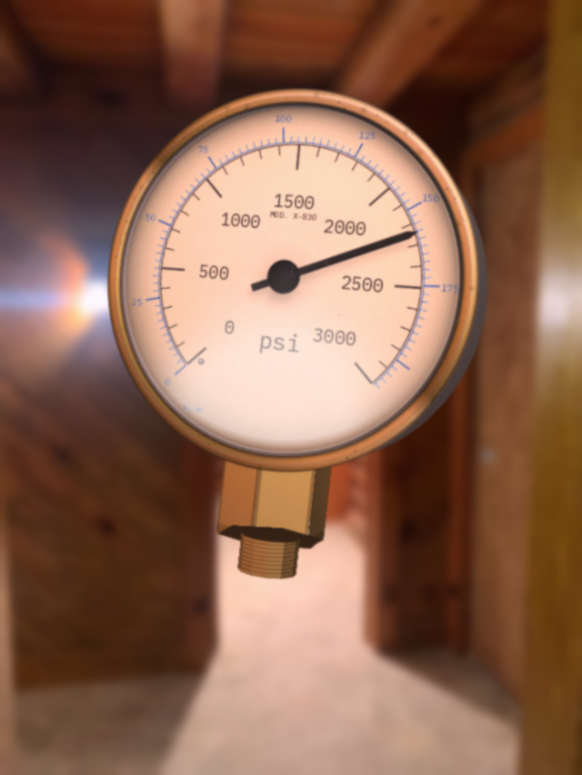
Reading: {"value": 2250, "unit": "psi"}
